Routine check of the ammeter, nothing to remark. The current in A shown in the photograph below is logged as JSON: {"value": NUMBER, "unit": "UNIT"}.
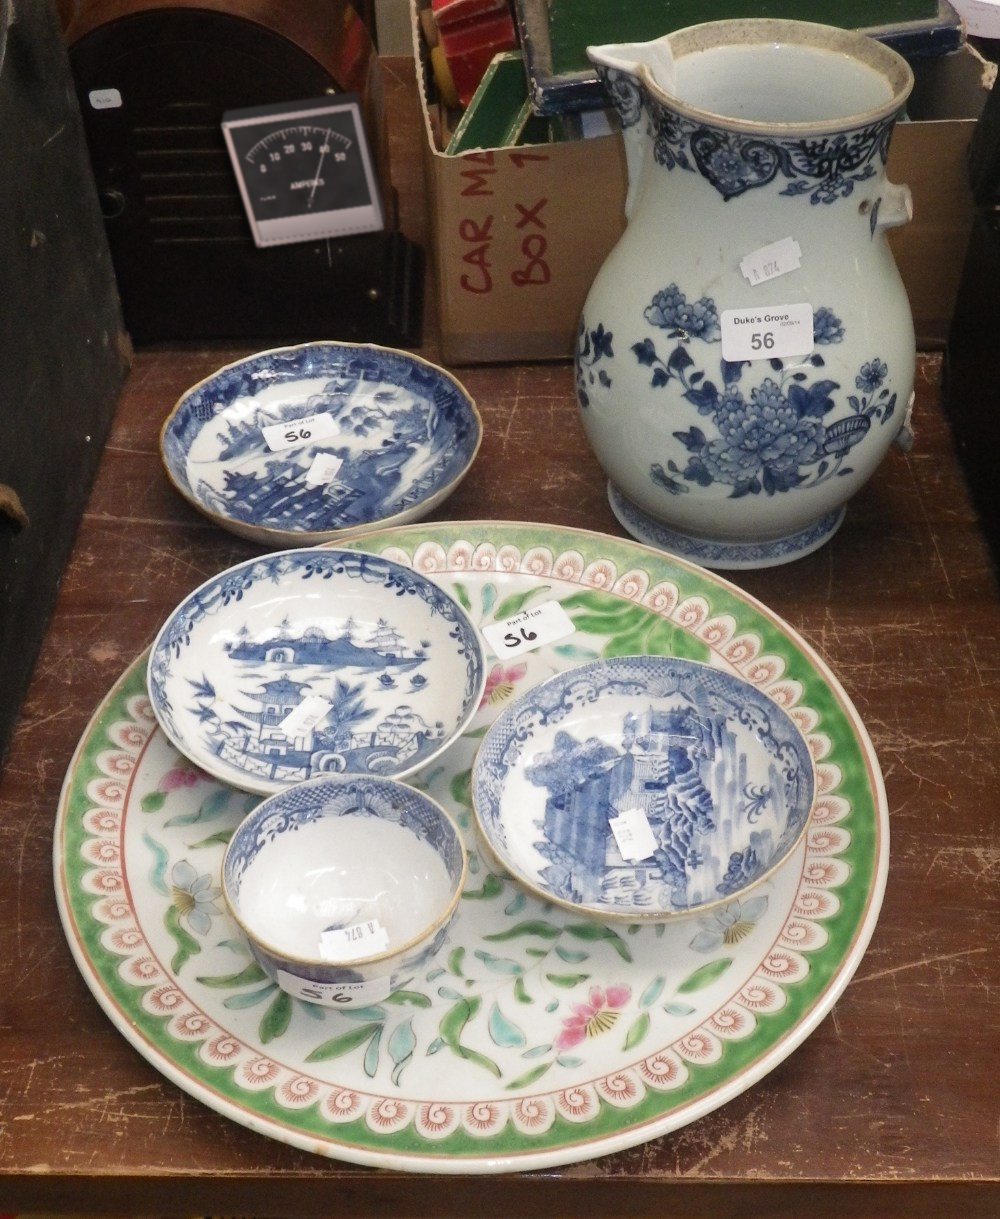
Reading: {"value": 40, "unit": "A"}
